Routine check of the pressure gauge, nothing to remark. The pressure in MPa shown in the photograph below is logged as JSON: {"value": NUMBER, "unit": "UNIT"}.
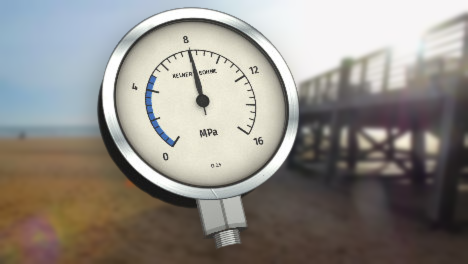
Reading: {"value": 8, "unit": "MPa"}
